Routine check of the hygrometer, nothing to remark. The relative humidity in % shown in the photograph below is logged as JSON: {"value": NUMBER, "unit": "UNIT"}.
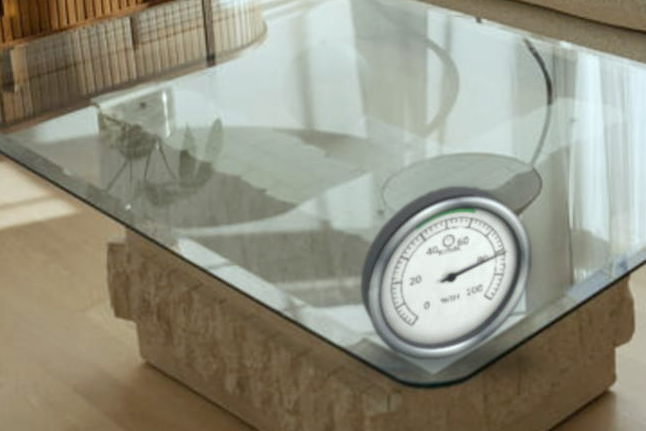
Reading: {"value": 80, "unit": "%"}
